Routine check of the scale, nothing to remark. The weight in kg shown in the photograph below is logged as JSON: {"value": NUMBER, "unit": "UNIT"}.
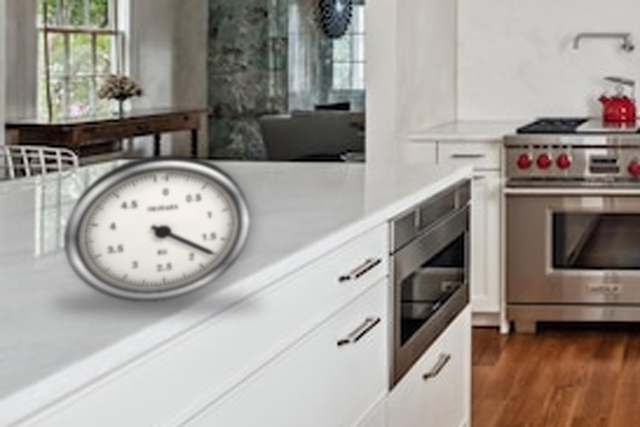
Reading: {"value": 1.75, "unit": "kg"}
